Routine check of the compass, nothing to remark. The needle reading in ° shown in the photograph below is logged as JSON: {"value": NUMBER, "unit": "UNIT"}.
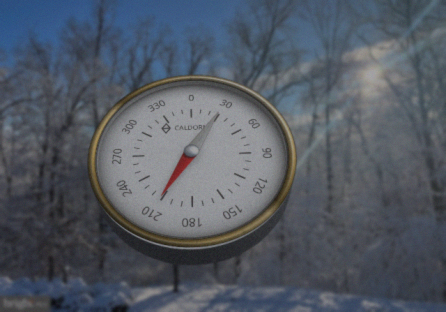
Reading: {"value": 210, "unit": "°"}
